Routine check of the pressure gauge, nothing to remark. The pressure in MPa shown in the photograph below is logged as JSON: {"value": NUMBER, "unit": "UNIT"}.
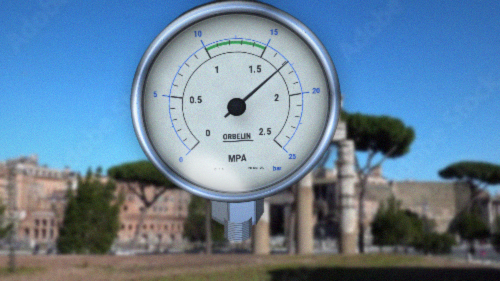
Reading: {"value": 1.7, "unit": "MPa"}
